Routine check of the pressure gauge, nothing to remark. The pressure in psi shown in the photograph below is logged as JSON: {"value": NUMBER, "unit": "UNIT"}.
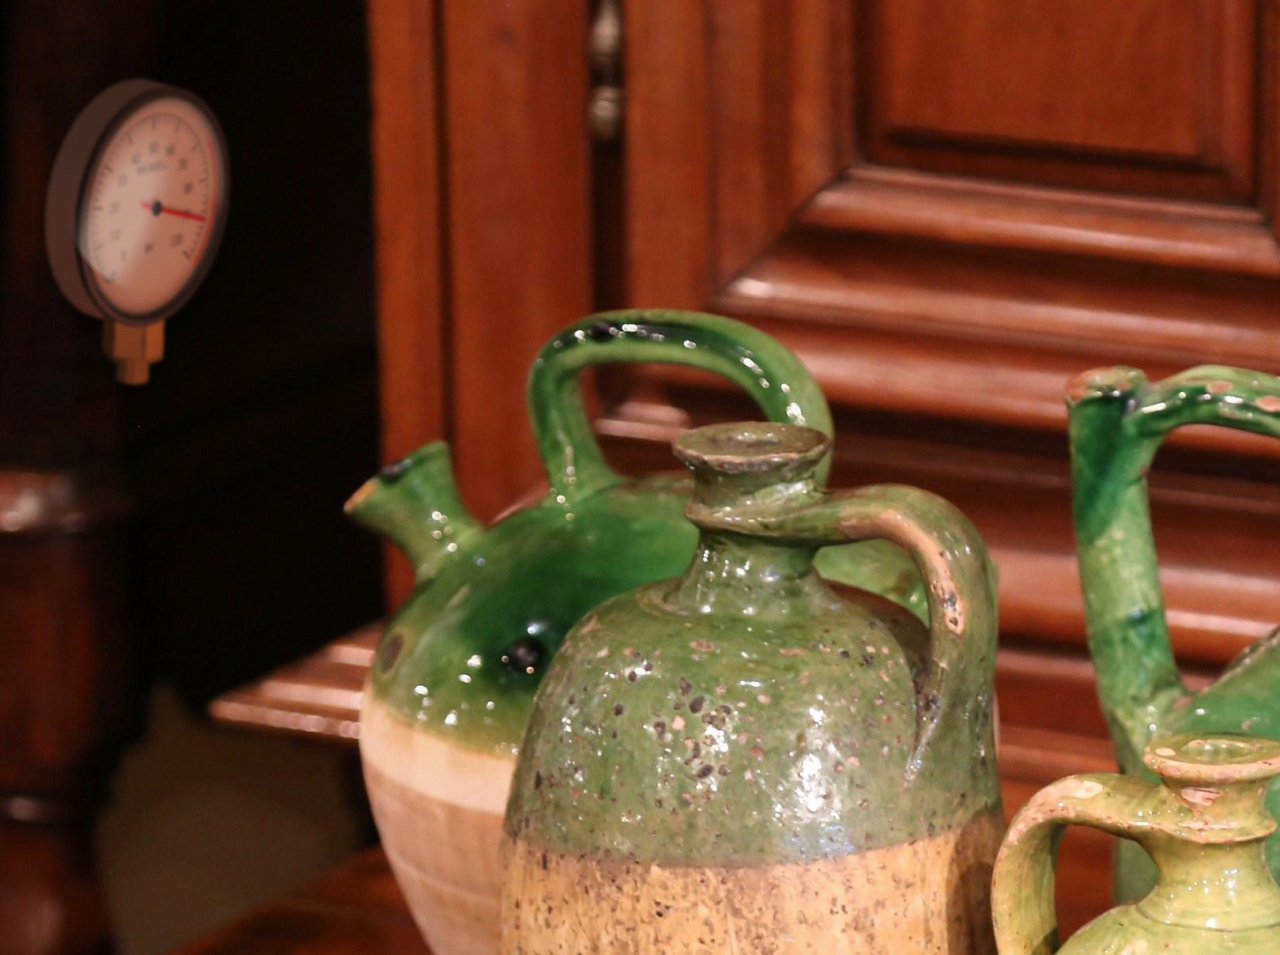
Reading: {"value": 90, "unit": "psi"}
